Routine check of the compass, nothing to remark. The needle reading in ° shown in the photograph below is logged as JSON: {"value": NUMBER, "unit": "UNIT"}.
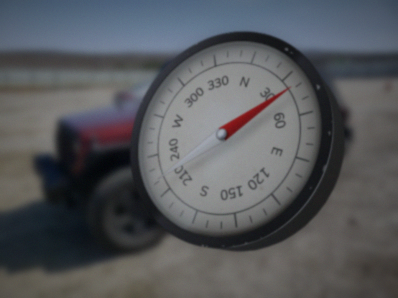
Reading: {"value": 40, "unit": "°"}
